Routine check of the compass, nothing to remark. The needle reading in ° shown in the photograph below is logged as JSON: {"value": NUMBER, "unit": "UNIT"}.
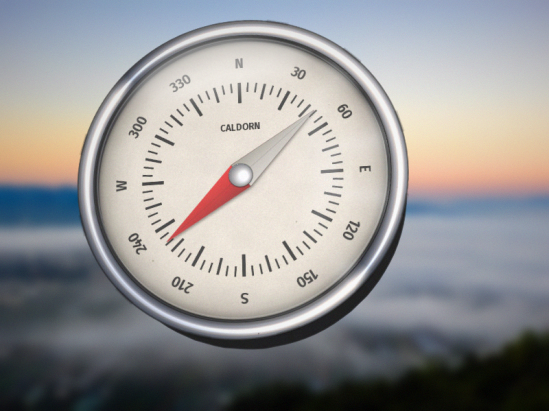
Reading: {"value": 230, "unit": "°"}
